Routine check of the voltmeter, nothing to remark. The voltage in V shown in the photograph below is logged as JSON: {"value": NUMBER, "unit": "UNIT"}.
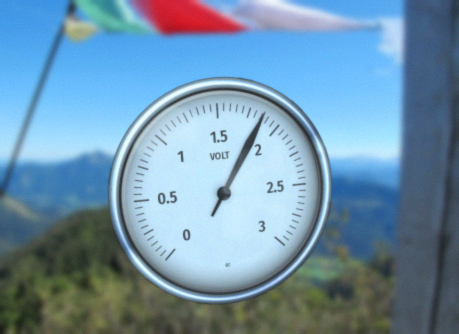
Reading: {"value": 1.85, "unit": "V"}
